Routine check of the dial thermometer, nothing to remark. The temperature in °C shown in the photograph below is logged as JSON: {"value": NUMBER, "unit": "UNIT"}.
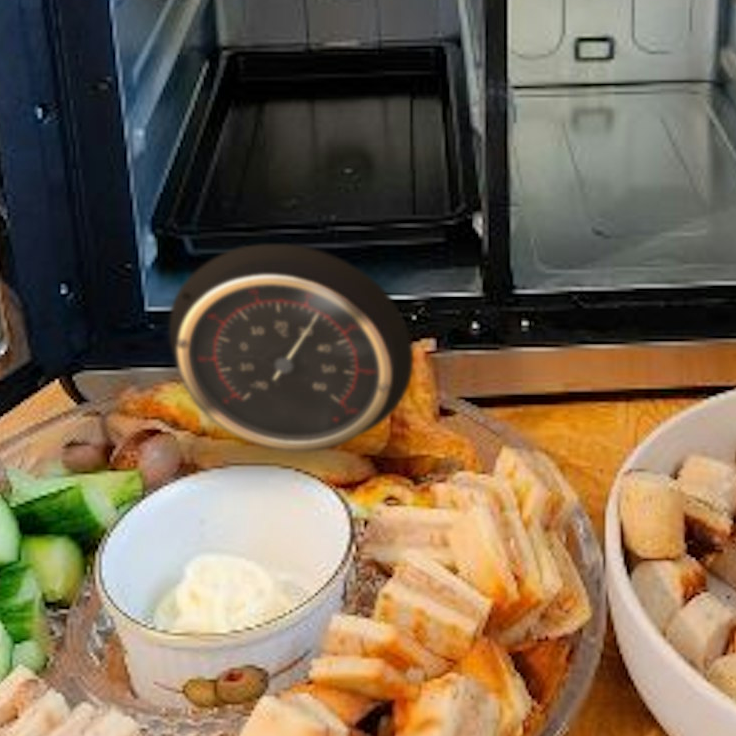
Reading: {"value": 30, "unit": "°C"}
